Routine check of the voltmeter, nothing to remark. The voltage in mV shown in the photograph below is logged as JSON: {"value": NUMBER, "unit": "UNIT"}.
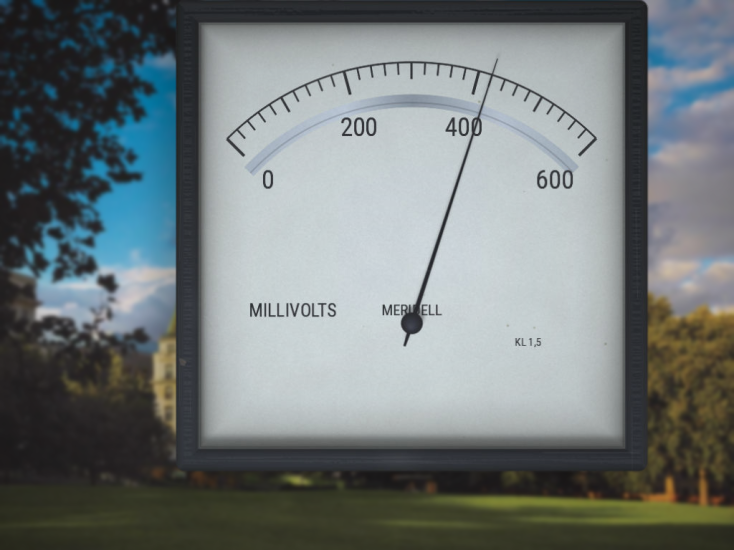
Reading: {"value": 420, "unit": "mV"}
